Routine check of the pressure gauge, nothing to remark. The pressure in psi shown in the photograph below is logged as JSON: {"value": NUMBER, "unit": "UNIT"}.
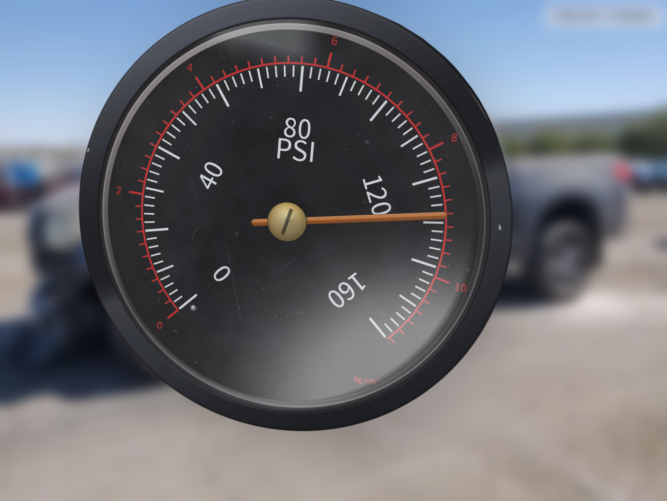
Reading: {"value": 128, "unit": "psi"}
